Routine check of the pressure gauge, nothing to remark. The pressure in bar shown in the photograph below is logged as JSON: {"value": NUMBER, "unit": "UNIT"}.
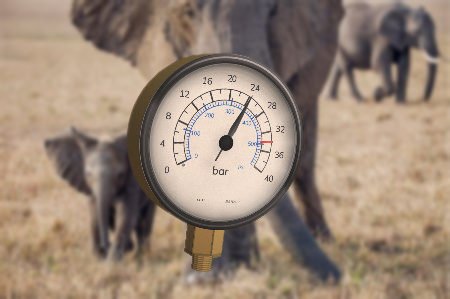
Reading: {"value": 24, "unit": "bar"}
